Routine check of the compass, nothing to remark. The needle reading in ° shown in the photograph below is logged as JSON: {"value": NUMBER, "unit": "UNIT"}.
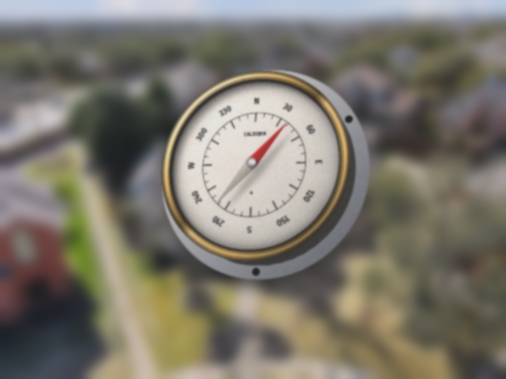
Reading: {"value": 40, "unit": "°"}
